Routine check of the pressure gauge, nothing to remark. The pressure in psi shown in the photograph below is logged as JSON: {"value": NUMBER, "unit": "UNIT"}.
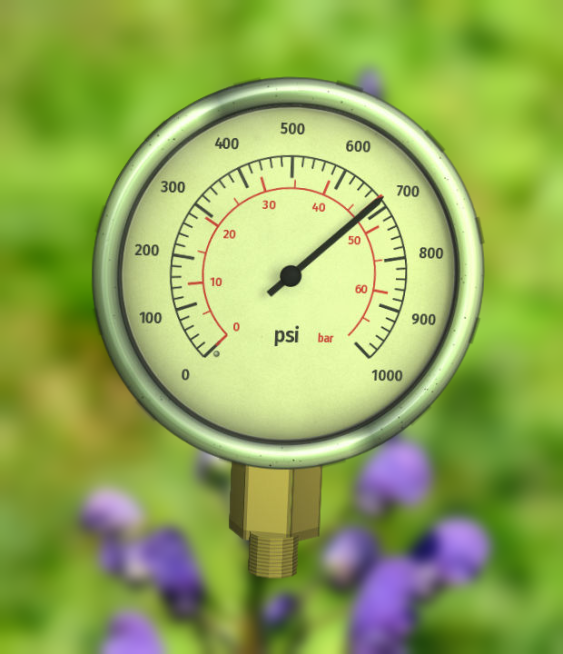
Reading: {"value": 680, "unit": "psi"}
